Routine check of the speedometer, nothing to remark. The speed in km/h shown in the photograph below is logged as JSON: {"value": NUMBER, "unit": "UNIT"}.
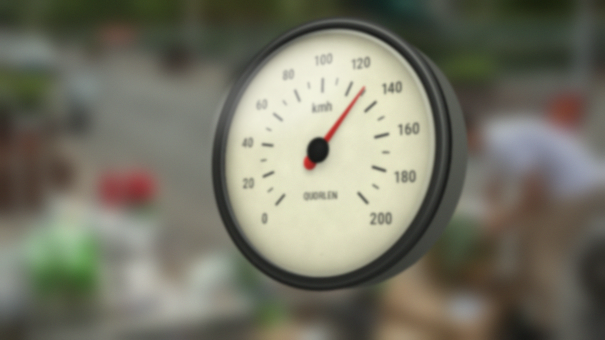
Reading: {"value": 130, "unit": "km/h"}
